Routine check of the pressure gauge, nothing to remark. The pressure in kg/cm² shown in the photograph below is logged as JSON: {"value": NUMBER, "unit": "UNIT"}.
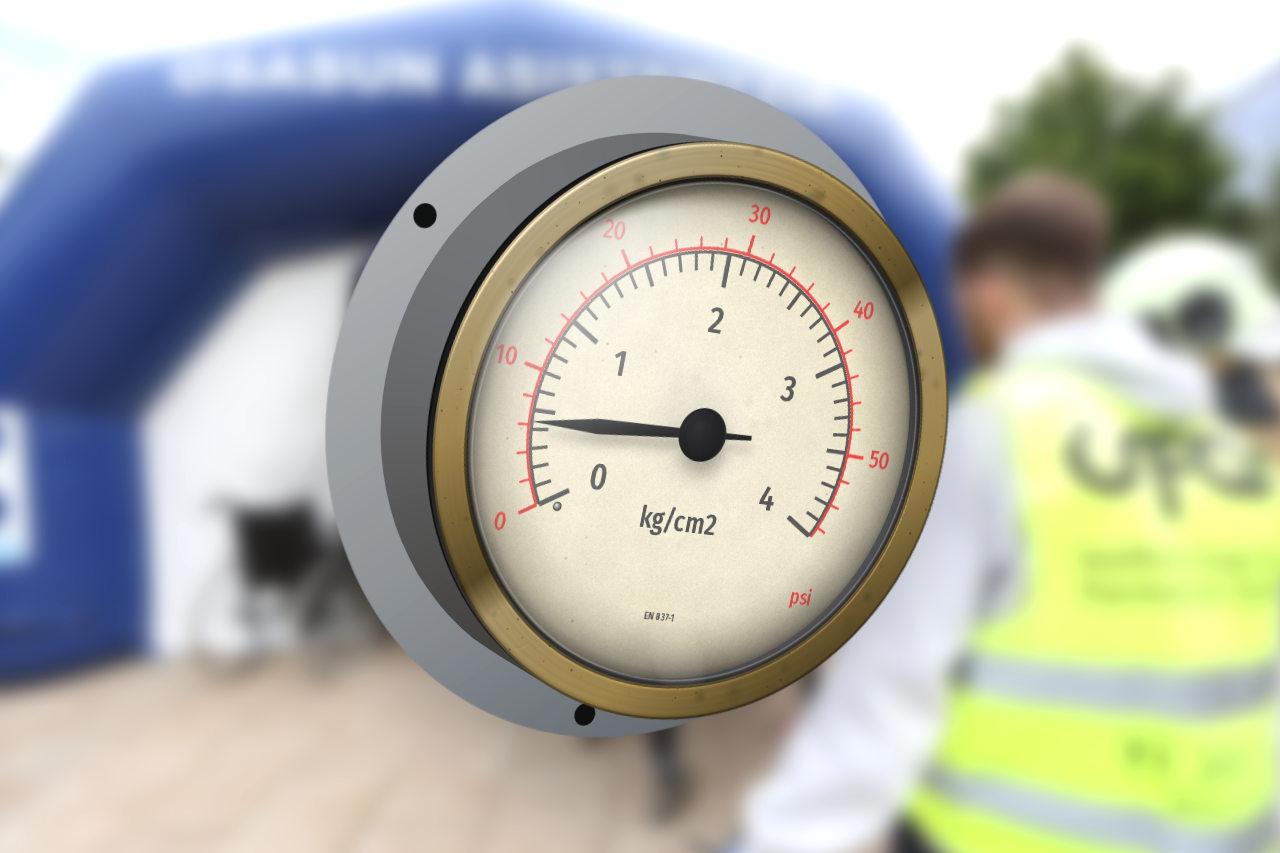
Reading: {"value": 0.45, "unit": "kg/cm²"}
